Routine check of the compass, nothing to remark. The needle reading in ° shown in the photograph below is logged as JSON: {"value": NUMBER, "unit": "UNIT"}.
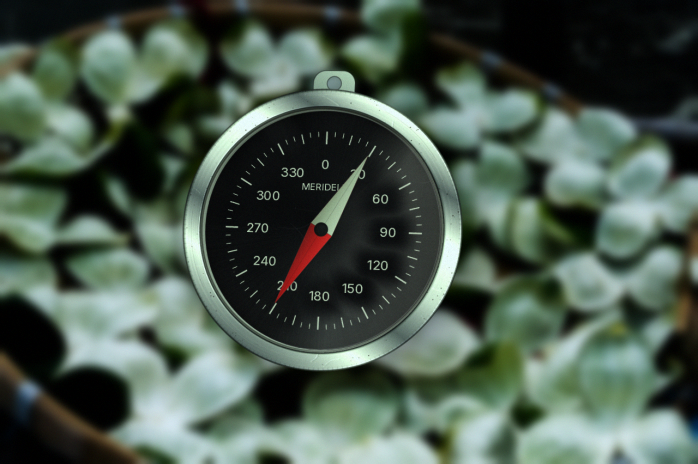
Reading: {"value": 210, "unit": "°"}
